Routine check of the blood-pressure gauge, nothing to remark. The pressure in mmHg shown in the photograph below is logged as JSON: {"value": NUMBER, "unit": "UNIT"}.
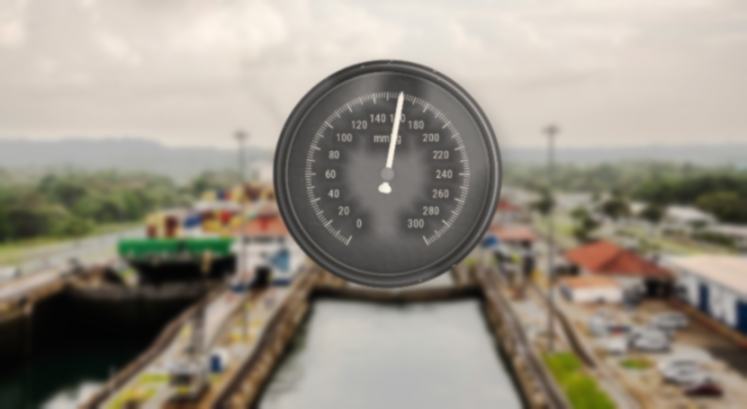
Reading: {"value": 160, "unit": "mmHg"}
